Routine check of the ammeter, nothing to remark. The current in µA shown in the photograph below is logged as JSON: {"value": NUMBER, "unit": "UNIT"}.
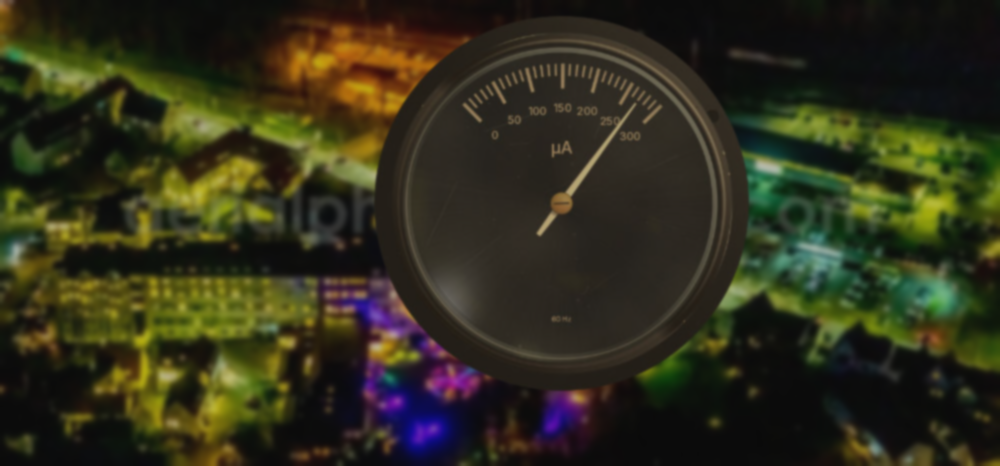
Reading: {"value": 270, "unit": "µA"}
